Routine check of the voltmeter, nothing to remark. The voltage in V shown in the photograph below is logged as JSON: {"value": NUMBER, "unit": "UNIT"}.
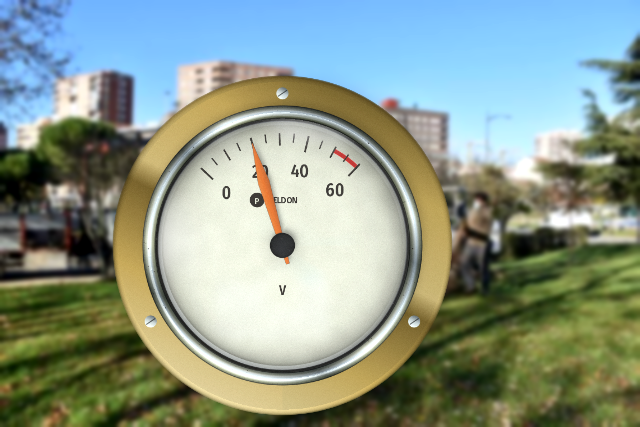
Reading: {"value": 20, "unit": "V"}
